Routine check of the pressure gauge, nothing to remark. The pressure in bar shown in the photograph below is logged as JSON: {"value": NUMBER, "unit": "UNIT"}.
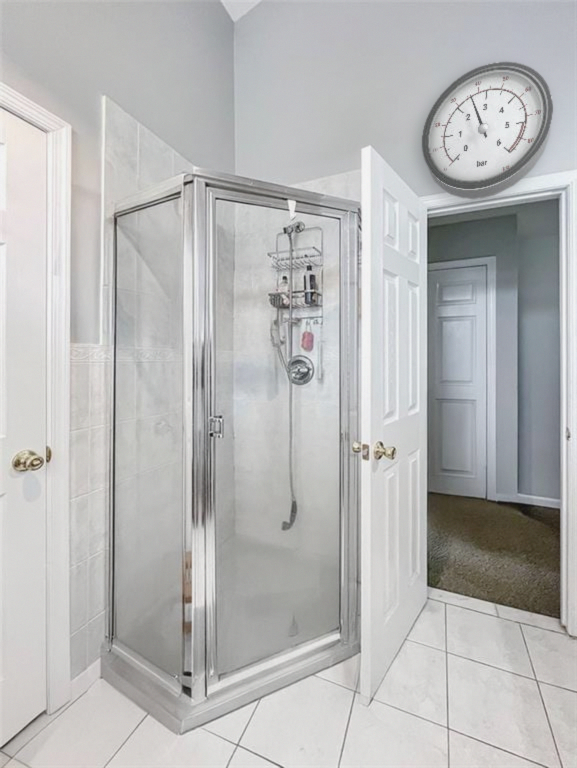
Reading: {"value": 2.5, "unit": "bar"}
